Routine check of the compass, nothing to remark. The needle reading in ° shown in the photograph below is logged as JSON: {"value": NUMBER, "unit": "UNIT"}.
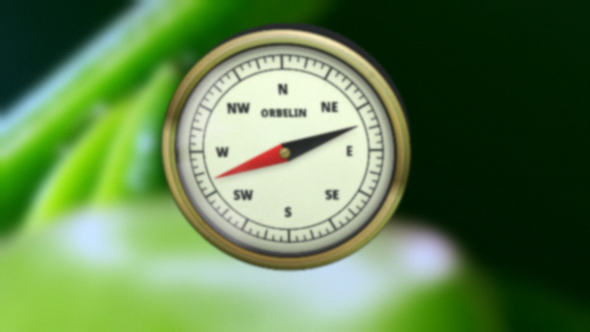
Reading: {"value": 250, "unit": "°"}
